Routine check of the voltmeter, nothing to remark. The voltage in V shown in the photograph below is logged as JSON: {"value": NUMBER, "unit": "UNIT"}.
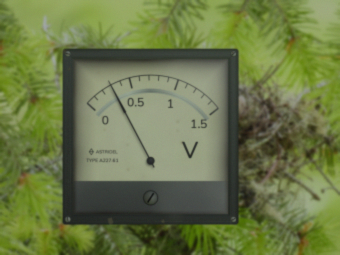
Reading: {"value": 0.3, "unit": "V"}
